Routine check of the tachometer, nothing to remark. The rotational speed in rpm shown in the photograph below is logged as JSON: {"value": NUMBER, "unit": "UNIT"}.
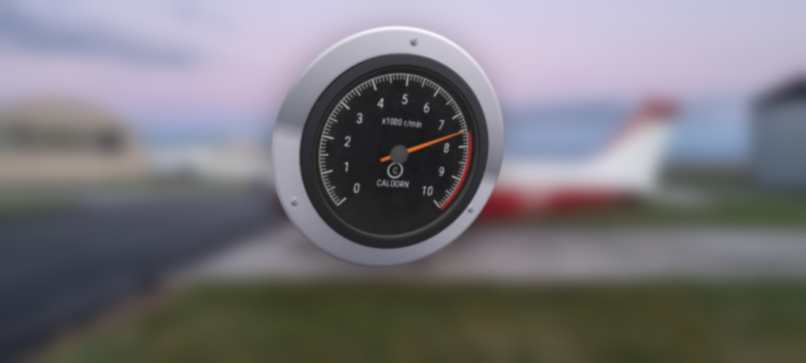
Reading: {"value": 7500, "unit": "rpm"}
